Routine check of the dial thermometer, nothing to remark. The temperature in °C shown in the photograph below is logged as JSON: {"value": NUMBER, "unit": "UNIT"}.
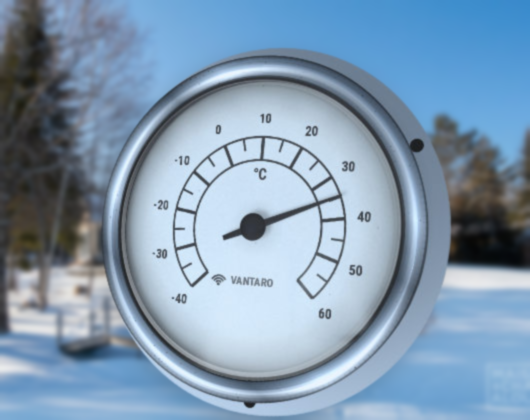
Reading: {"value": 35, "unit": "°C"}
